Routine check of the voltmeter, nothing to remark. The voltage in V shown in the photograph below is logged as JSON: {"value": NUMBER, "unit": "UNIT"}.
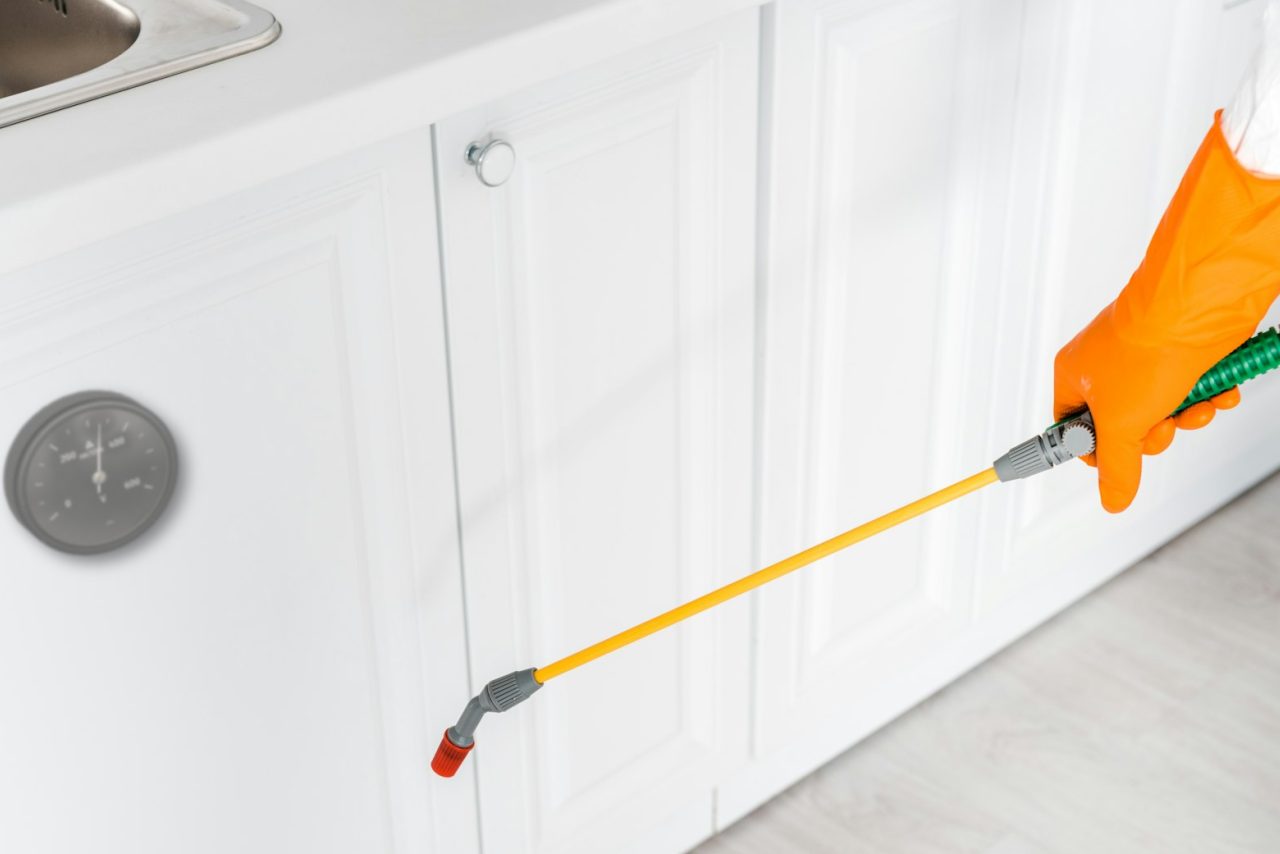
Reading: {"value": 325, "unit": "V"}
